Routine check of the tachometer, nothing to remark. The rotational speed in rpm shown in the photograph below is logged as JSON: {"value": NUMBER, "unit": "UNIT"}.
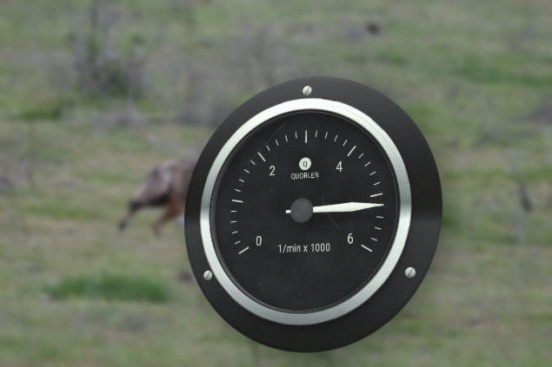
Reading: {"value": 5200, "unit": "rpm"}
